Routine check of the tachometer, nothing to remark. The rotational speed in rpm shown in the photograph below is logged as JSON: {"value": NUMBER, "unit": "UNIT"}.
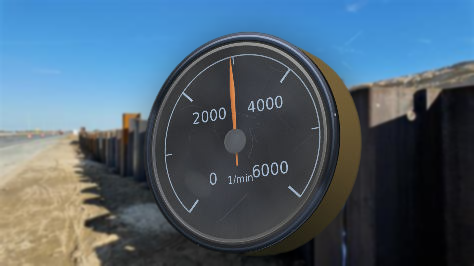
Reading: {"value": 3000, "unit": "rpm"}
